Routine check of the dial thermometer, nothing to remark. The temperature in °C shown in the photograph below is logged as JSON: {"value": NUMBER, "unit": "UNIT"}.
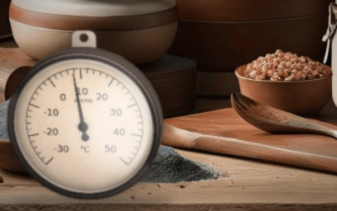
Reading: {"value": 8, "unit": "°C"}
